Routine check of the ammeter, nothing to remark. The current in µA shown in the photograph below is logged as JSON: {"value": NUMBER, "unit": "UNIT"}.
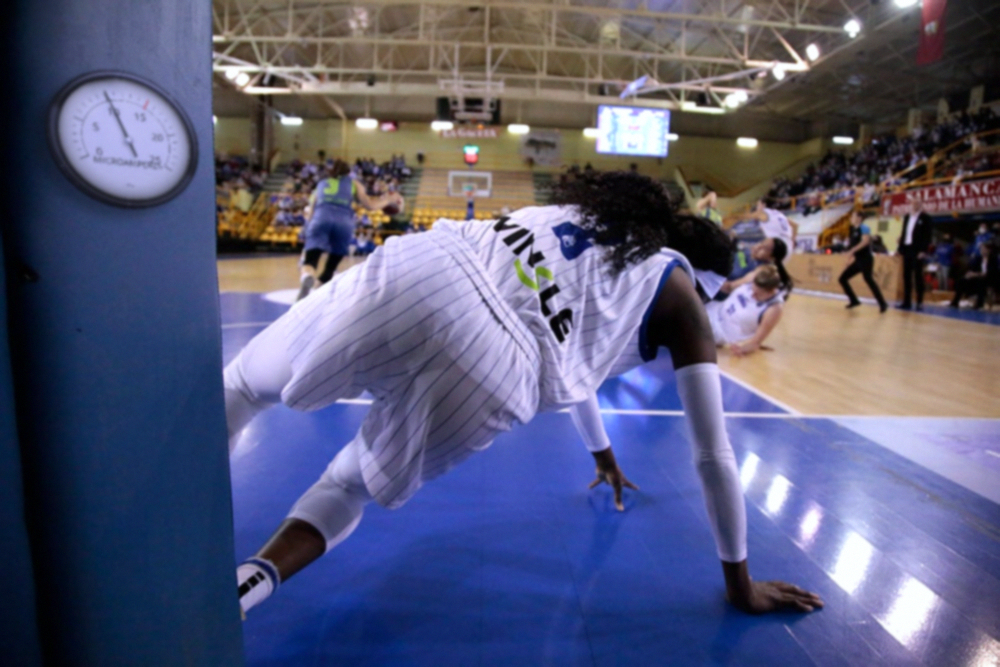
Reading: {"value": 10, "unit": "µA"}
